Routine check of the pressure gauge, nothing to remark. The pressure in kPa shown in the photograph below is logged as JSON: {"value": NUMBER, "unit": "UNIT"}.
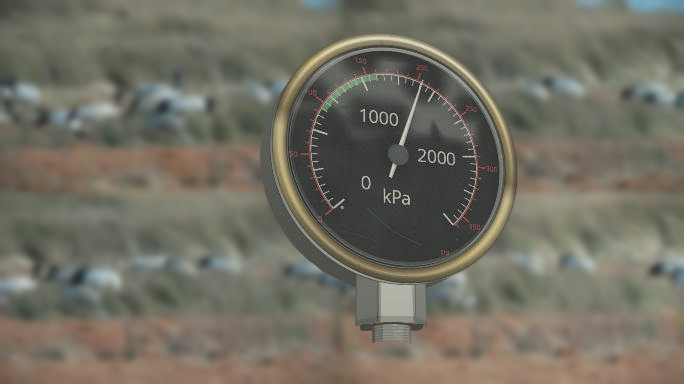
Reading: {"value": 1400, "unit": "kPa"}
